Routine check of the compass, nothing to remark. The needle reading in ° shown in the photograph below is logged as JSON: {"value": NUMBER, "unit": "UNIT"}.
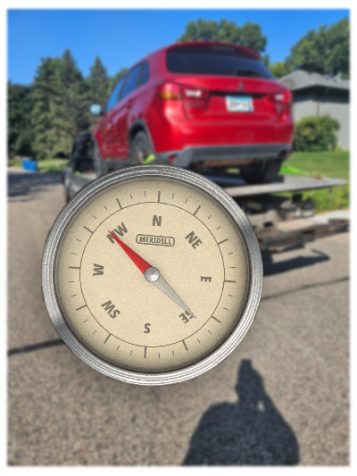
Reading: {"value": 310, "unit": "°"}
